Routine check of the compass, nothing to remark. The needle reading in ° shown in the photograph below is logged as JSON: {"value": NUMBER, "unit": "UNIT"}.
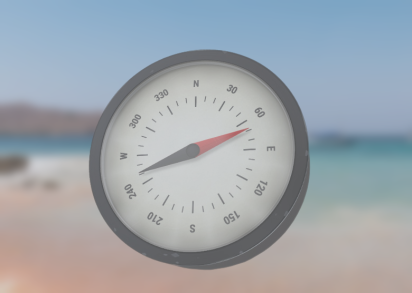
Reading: {"value": 70, "unit": "°"}
